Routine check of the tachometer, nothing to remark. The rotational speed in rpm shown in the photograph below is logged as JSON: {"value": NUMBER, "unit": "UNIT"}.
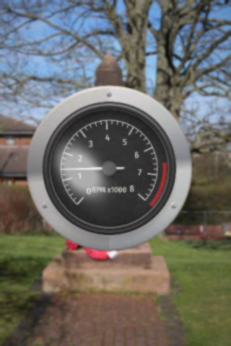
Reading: {"value": 1400, "unit": "rpm"}
